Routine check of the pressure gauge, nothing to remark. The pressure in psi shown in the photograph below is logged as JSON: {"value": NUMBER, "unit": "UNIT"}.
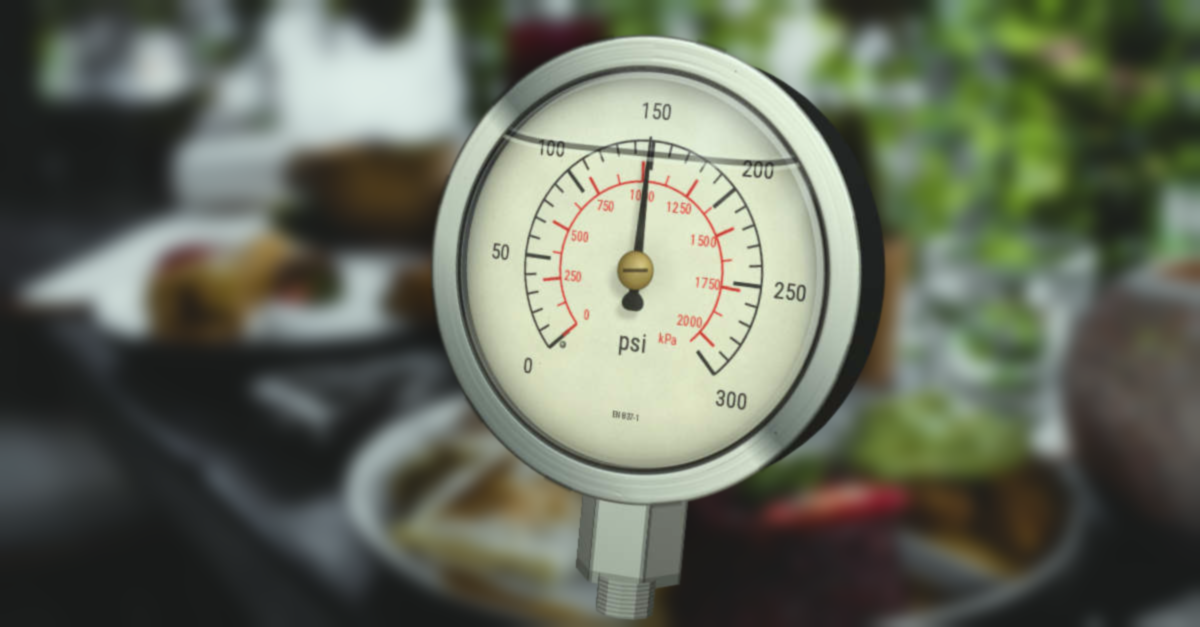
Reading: {"value": 150, "unit": "psi"}
